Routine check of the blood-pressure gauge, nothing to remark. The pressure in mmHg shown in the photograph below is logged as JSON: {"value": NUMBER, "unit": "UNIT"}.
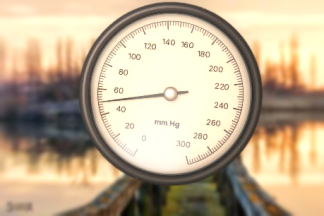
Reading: {"value": 50, "unit": "mmHg"}
